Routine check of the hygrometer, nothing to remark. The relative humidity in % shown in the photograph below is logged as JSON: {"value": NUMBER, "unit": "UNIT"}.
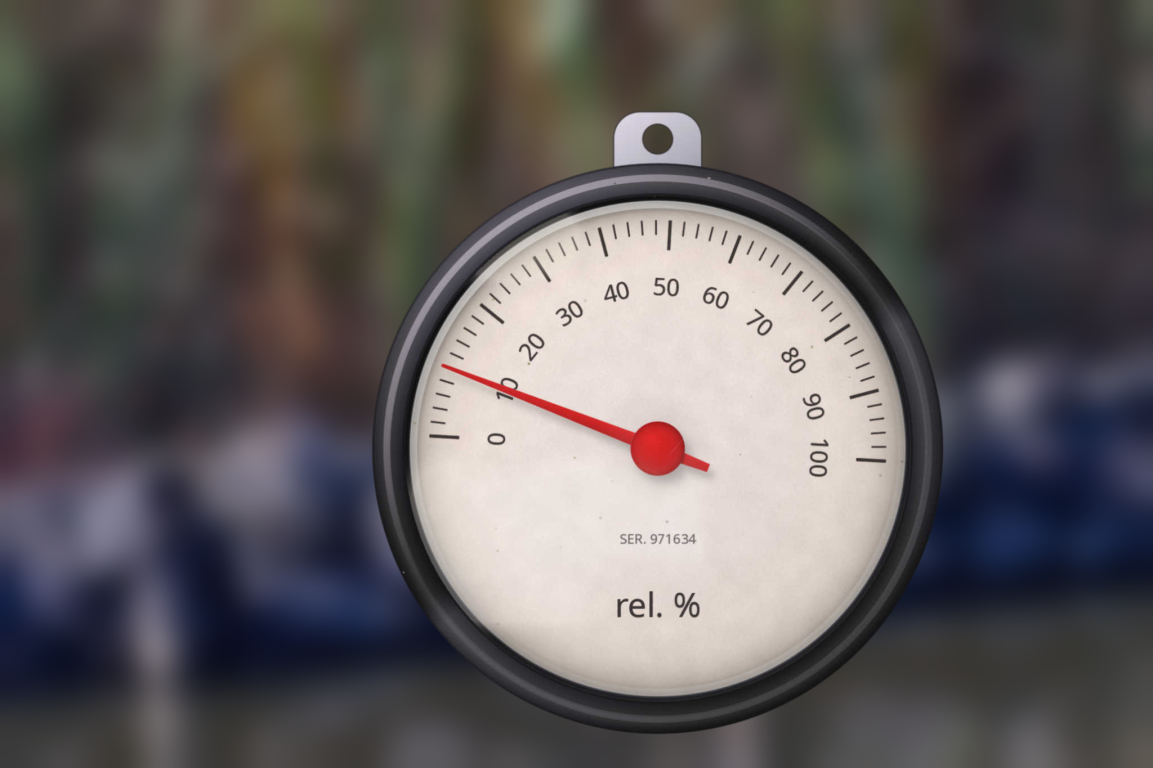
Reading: {"value": 10, "unit": "%"}
